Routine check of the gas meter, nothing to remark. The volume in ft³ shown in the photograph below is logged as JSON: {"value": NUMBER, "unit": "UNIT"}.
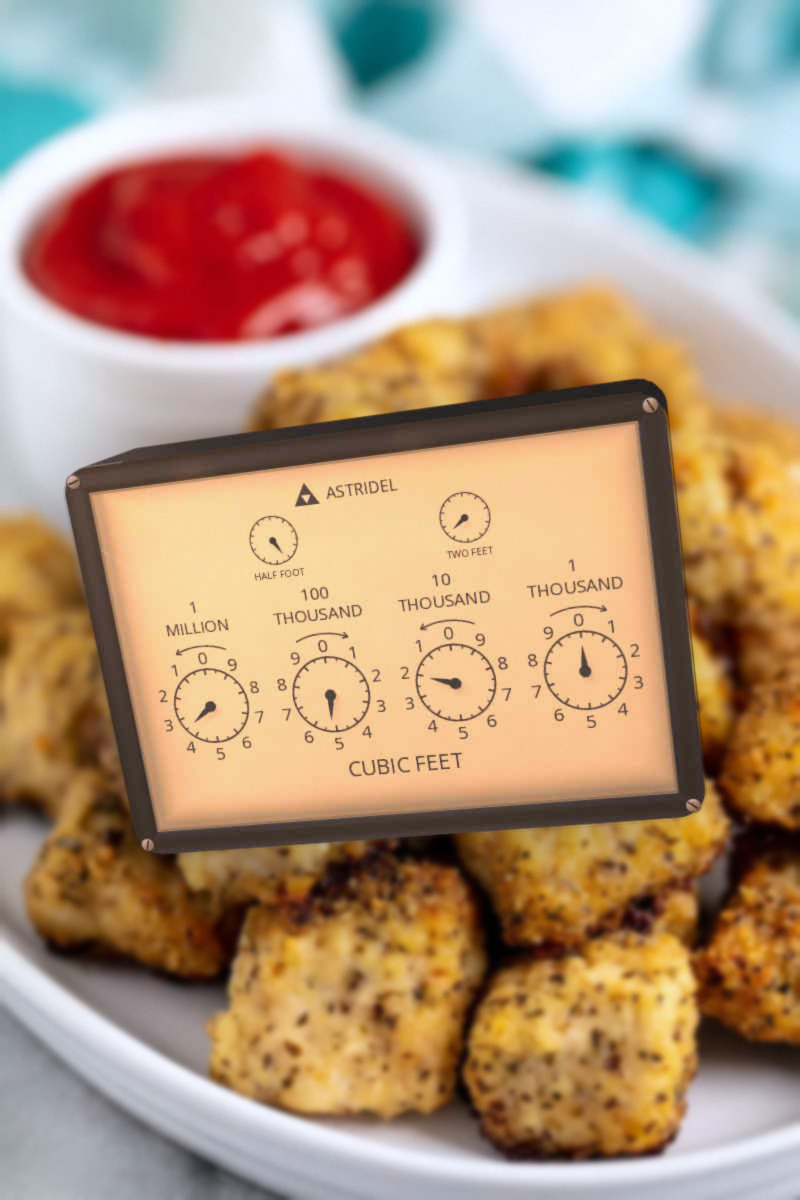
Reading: {"value": 352000, "unit": "ft³"}
